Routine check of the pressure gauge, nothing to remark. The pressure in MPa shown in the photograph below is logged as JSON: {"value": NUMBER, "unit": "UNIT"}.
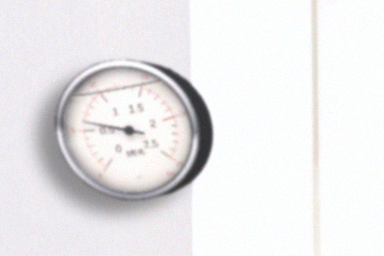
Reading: {"value": 0.6, "unit": "MPa"}
